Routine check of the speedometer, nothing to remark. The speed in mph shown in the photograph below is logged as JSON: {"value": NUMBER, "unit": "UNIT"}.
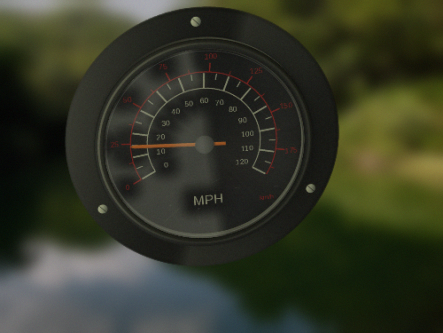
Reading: {"value": 15, "unit": "mph"}
